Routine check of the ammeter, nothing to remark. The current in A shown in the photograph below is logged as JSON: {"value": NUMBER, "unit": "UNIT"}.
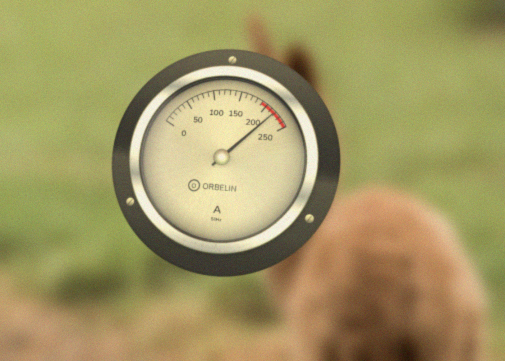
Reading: {"value": 220, "unit": "A"}
